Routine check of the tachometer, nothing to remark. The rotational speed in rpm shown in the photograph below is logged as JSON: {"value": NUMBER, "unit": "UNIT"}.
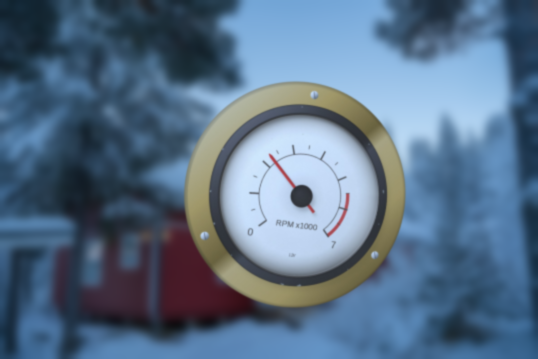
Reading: {"value": 2250, "unit": "rpm"}
